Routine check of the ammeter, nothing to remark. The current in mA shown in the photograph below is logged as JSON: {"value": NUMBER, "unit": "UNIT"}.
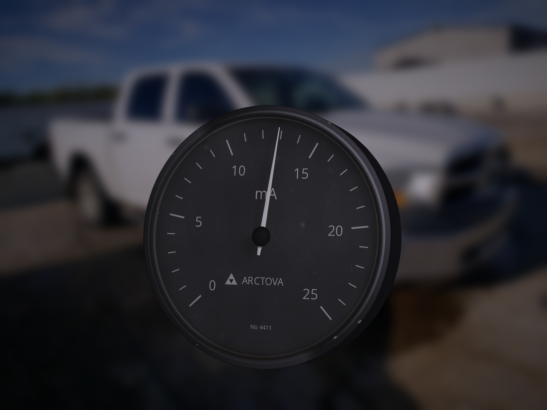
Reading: {"value": 13, "unit": "mA"}
